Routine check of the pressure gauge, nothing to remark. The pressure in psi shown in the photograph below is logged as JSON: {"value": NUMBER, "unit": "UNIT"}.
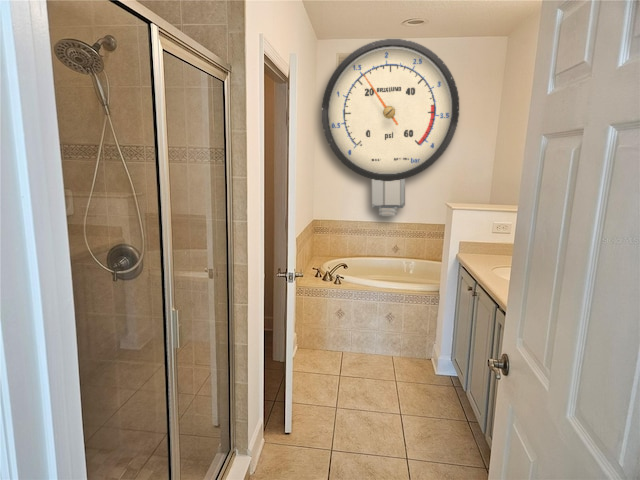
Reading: {"value": 22, "unit": "psi"}
